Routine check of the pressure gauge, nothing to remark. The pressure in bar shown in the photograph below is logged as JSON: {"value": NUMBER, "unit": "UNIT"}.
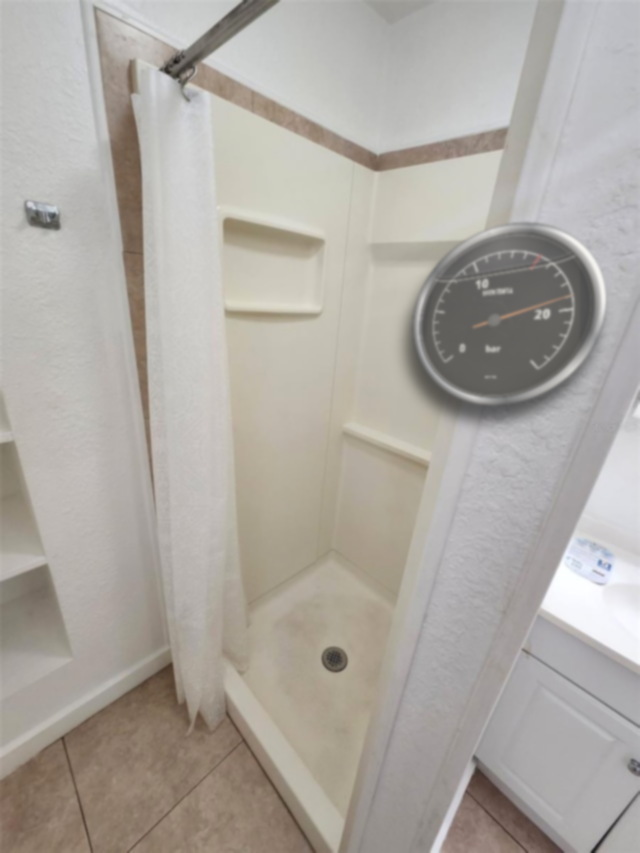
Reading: {"value": 19, "unit": "bar"}
